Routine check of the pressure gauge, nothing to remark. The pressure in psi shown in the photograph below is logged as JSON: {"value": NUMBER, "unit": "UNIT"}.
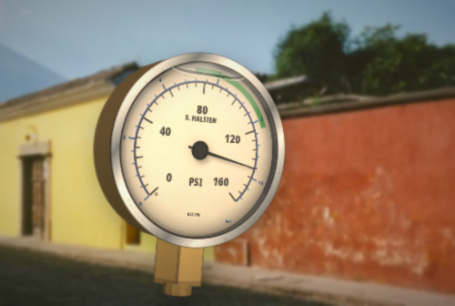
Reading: {"value": 140, "unit": "psi"}
